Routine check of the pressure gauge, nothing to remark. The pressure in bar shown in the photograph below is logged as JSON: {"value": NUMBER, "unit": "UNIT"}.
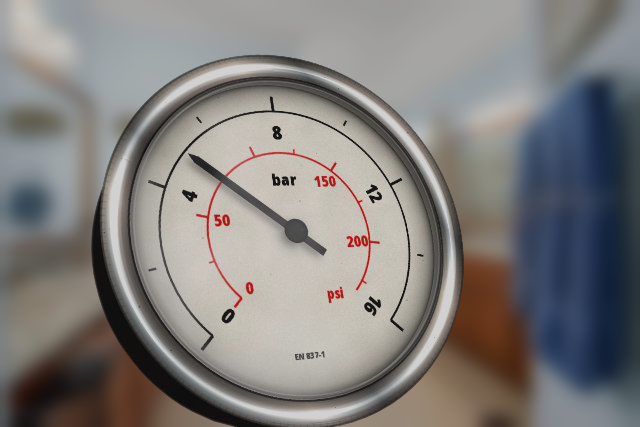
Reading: {"value": 5, "unit": "bar"}
